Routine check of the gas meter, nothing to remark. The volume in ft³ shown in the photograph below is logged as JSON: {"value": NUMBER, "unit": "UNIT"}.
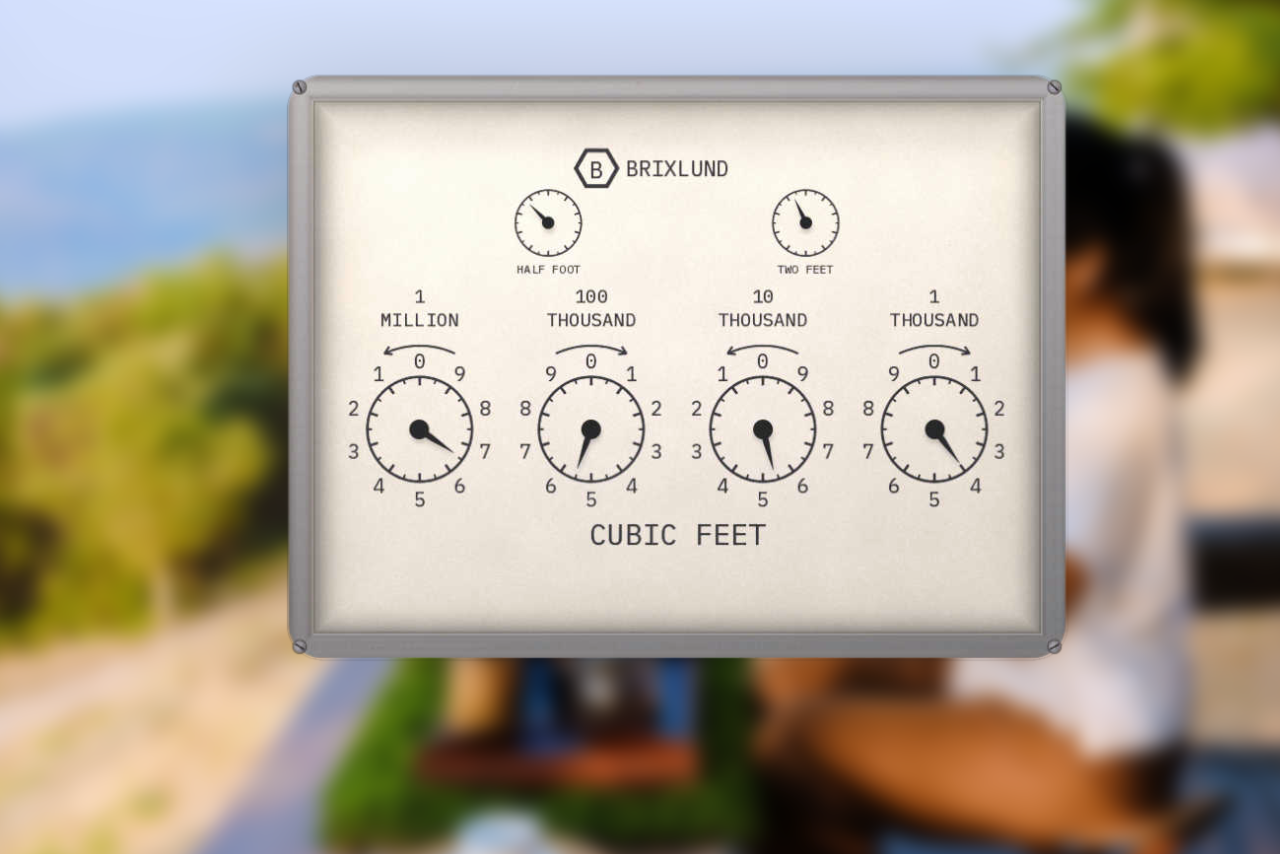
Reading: {"value": 655400, "unit": "ft³"}
